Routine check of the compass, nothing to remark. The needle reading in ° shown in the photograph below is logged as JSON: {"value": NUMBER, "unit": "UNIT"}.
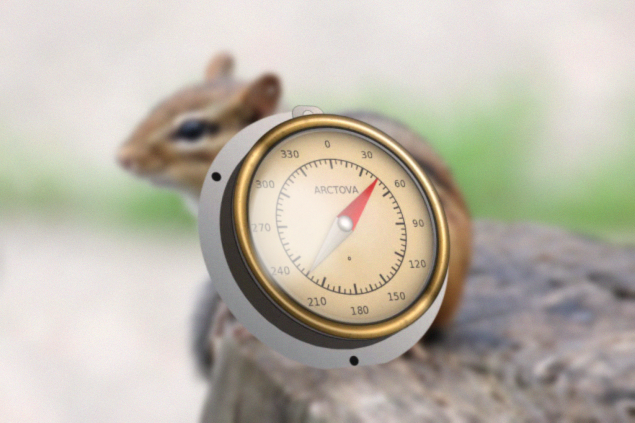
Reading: {"value": 45, "unit": "°"}
